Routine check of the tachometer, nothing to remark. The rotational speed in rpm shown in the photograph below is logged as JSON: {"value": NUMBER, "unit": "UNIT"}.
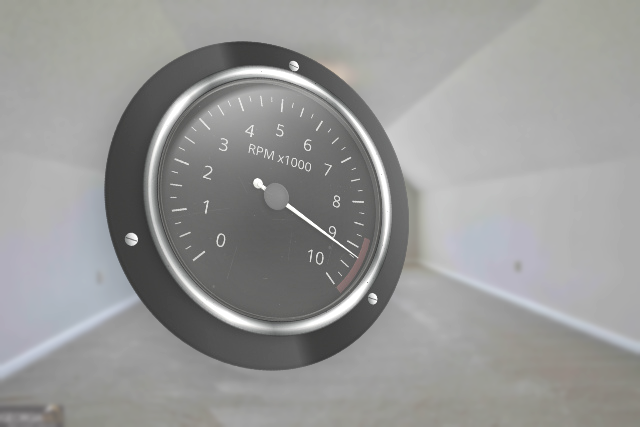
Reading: {"value": 9250, "unit": "rpm"}
